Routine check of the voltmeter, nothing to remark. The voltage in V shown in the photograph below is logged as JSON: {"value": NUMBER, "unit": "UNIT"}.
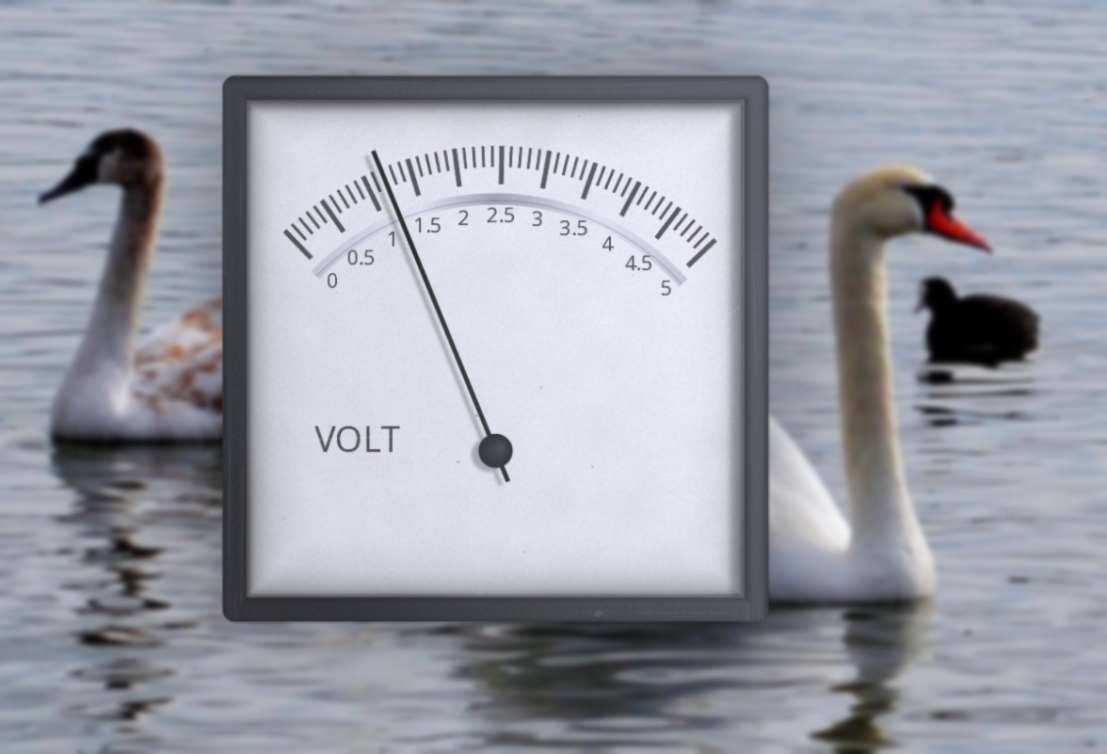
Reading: {"value": 1.2, "unit": "V"}
